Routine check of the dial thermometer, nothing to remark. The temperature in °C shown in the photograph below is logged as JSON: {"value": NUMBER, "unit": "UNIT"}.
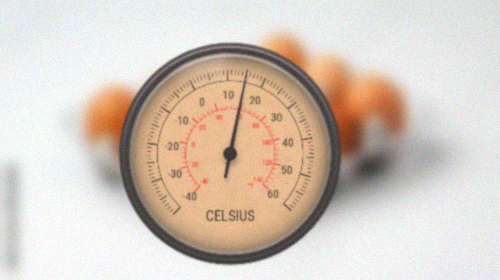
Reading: {"value": 15, "unit": "°C"}
